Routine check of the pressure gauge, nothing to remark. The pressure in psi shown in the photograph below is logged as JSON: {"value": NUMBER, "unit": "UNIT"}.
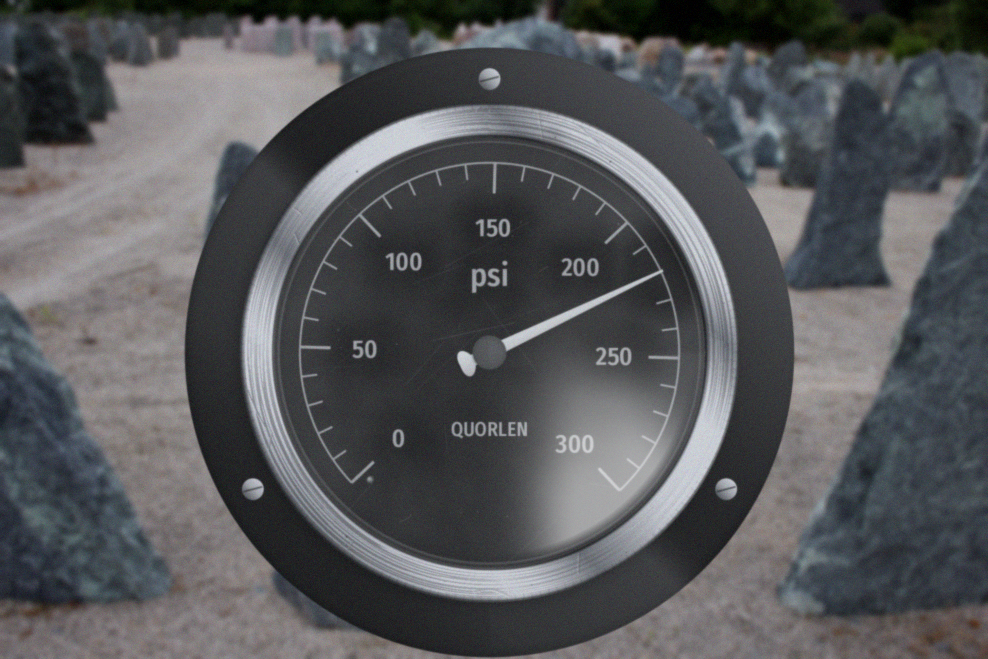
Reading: {"value": 220, "unit": "psi"}
